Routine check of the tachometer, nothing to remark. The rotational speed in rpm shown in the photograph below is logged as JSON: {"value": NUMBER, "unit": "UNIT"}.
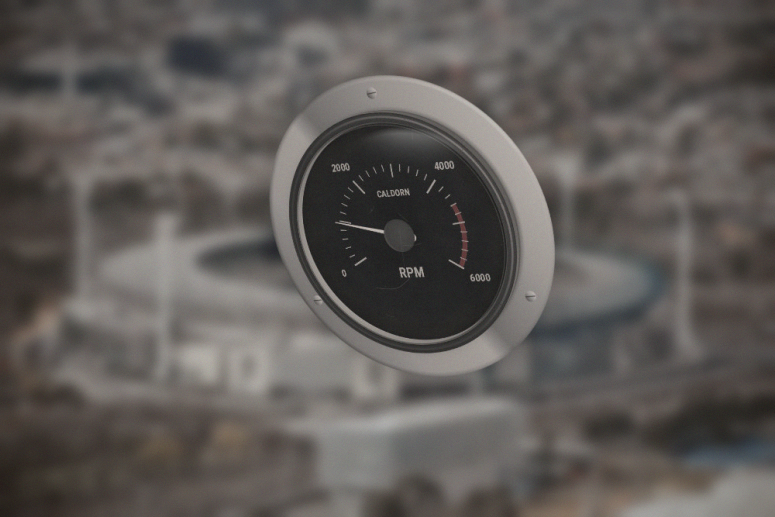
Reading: {"value": 1000, "unit": "rpm"}
